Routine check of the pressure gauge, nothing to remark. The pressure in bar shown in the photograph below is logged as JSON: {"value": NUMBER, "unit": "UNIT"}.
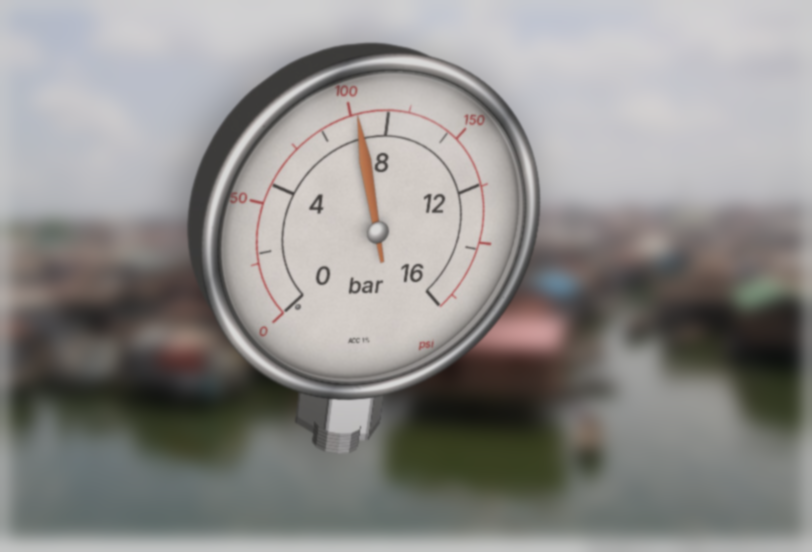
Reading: {"value": 7, "unit": "bar"}
